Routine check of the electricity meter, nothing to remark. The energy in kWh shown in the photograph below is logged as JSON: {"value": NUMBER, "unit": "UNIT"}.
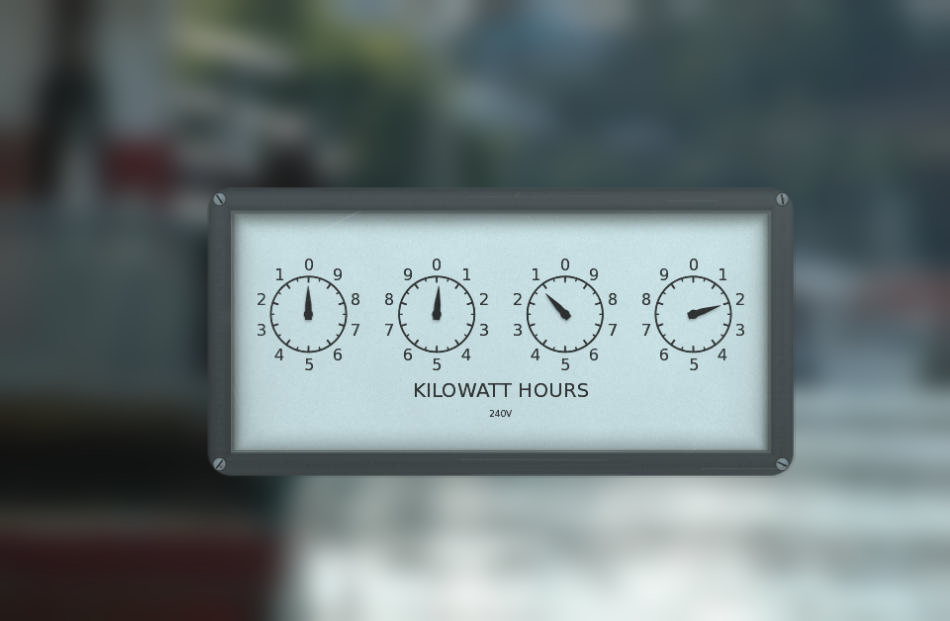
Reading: {"value": 12, "unit": "kWh"}
